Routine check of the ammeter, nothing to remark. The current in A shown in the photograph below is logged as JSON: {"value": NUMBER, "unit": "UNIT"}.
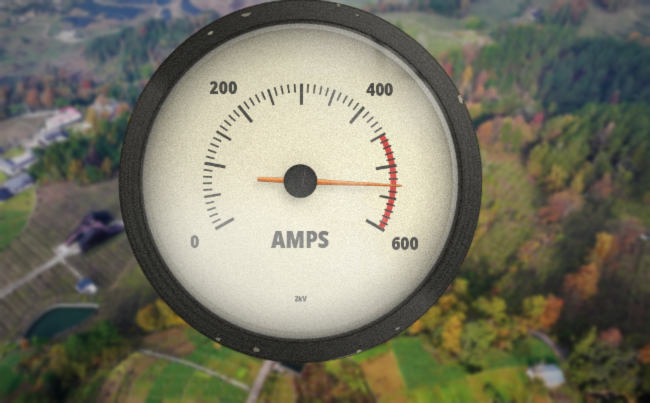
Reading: {"value": 530, "unit": "A"}
